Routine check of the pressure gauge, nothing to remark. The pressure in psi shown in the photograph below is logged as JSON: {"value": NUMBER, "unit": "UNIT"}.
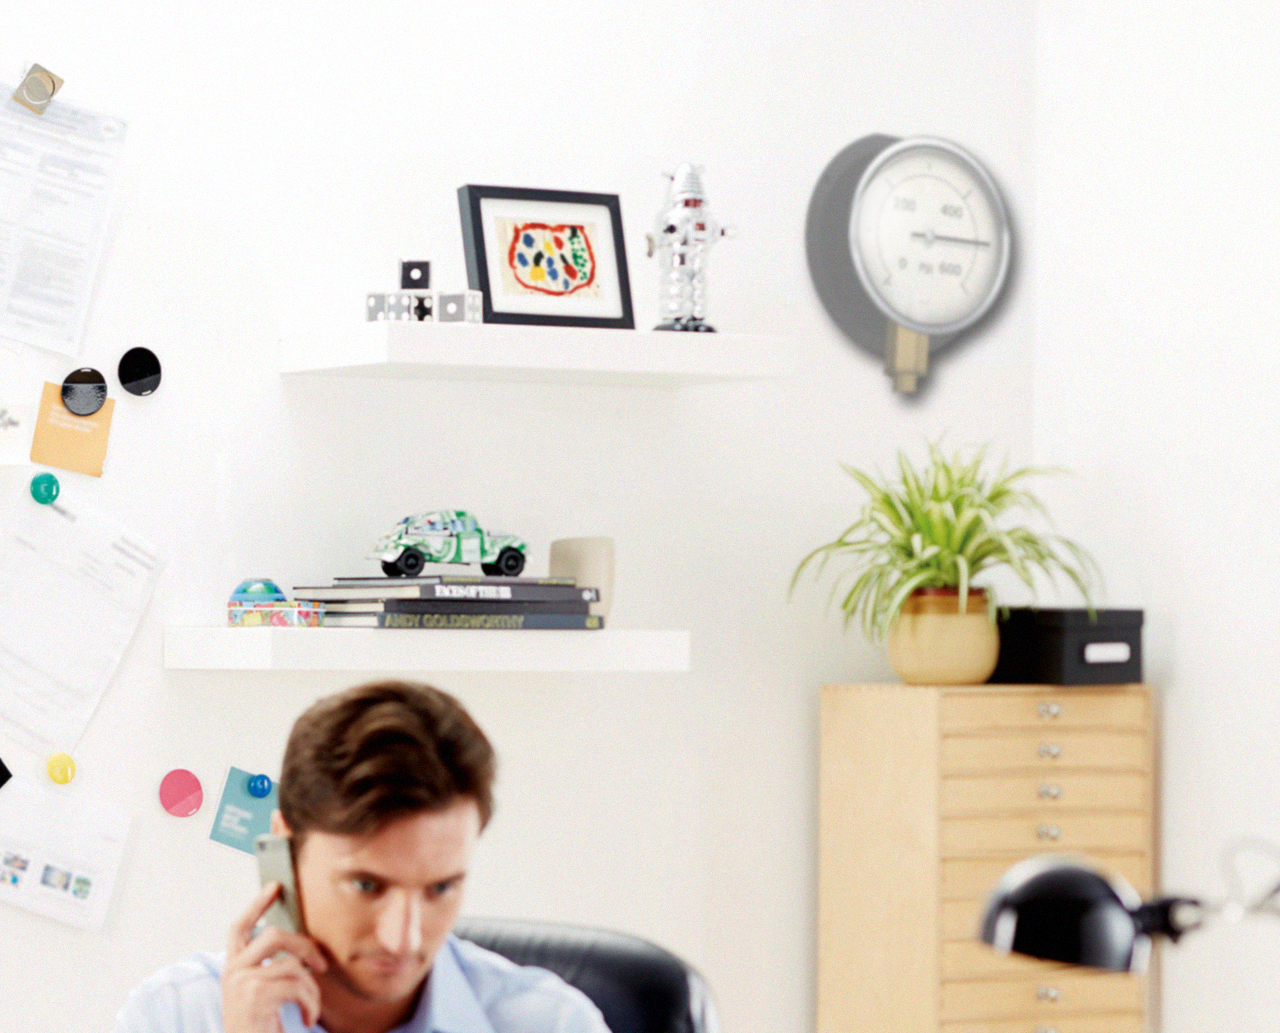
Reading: {"value": 500, "unit": "psi"}
